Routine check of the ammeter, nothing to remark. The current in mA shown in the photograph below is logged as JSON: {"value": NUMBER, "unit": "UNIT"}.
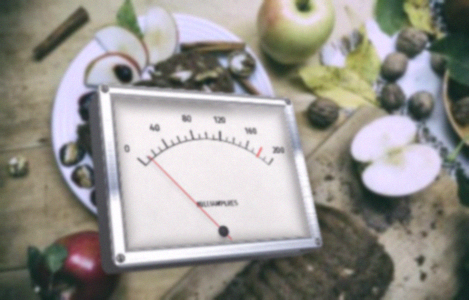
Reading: {"value": 10, "unit": "mA"}
